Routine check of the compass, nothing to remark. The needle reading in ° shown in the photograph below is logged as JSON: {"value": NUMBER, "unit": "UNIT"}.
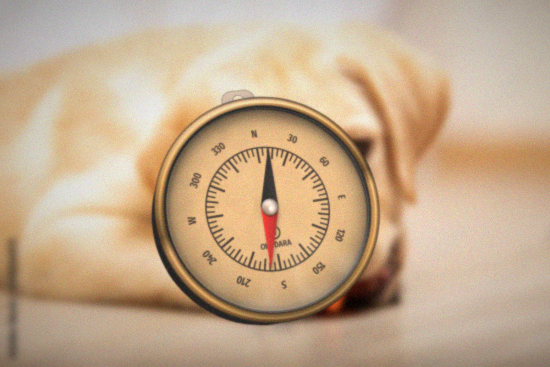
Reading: {"value": 190, "unit": "°"}
